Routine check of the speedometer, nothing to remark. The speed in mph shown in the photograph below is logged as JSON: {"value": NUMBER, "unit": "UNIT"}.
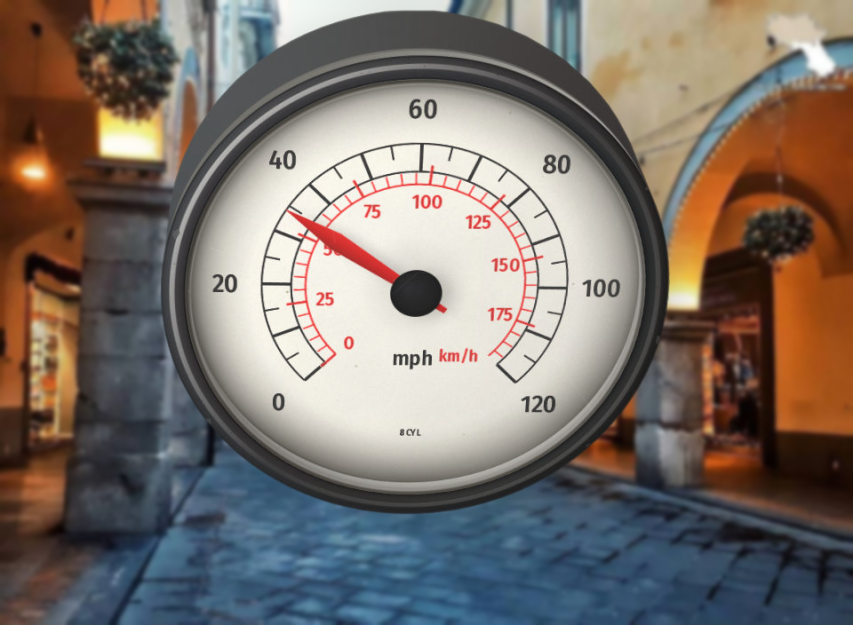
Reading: {"value": 35, "unit": "mph"}
